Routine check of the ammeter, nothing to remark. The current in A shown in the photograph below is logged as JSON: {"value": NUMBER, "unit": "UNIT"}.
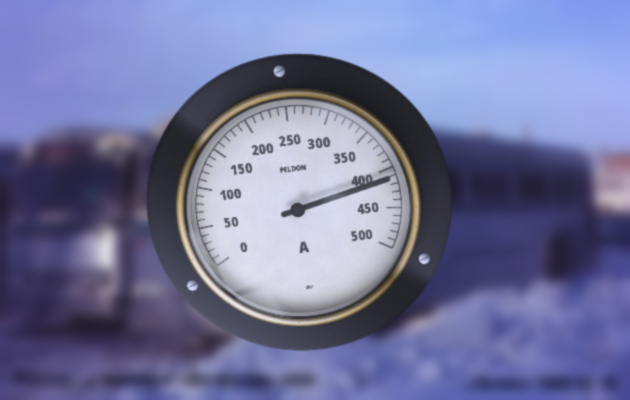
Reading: {"value": 410, "unit": "A"}
